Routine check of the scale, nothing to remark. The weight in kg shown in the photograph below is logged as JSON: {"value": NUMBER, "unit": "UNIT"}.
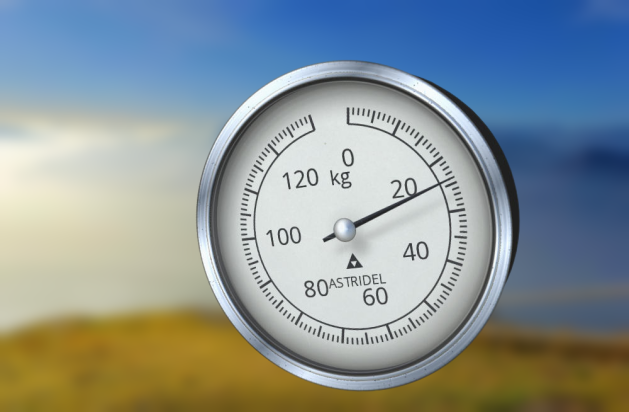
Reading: {"value": 24, "unit": "kg"}
